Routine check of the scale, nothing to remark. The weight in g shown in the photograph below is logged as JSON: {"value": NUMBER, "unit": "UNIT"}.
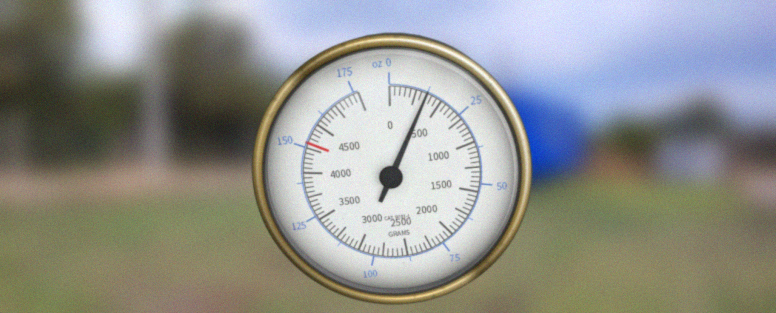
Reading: {"value": 350, "unit": "g"}
